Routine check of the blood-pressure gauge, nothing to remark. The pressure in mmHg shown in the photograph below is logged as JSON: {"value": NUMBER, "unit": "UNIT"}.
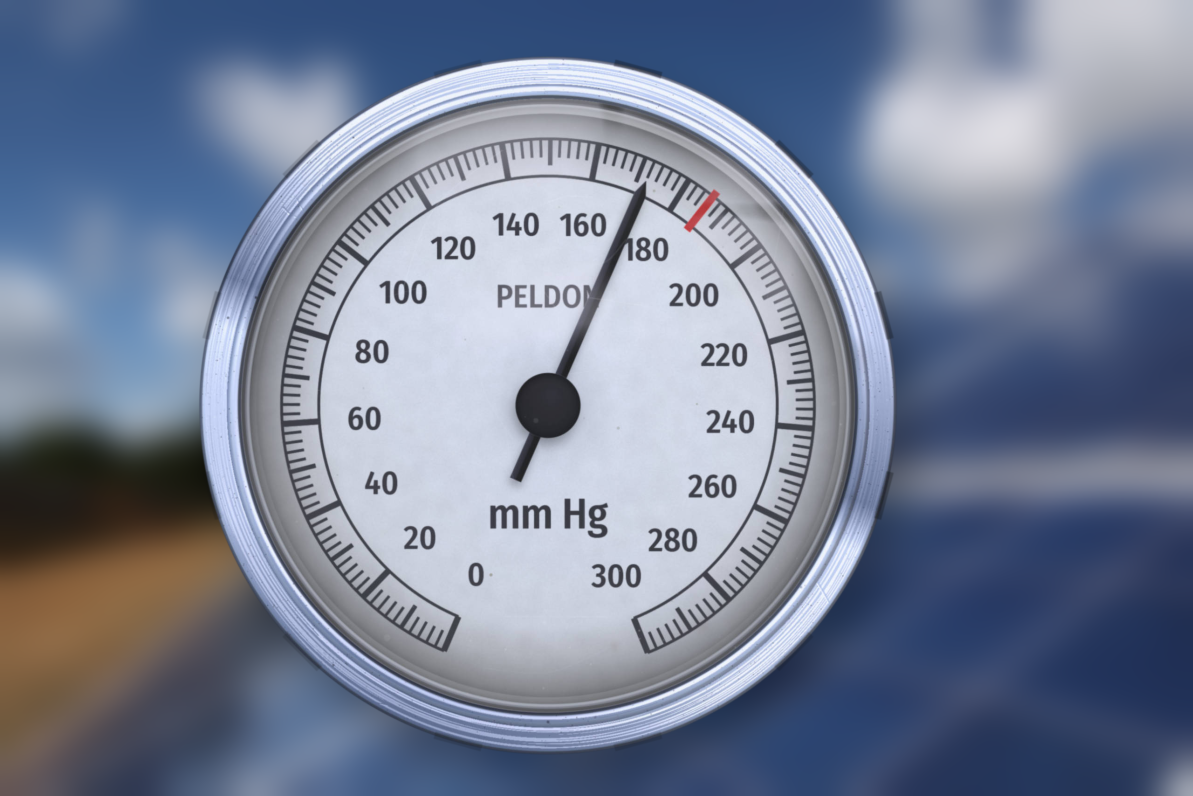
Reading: {"value": 172, "unit": "mmHg"}
